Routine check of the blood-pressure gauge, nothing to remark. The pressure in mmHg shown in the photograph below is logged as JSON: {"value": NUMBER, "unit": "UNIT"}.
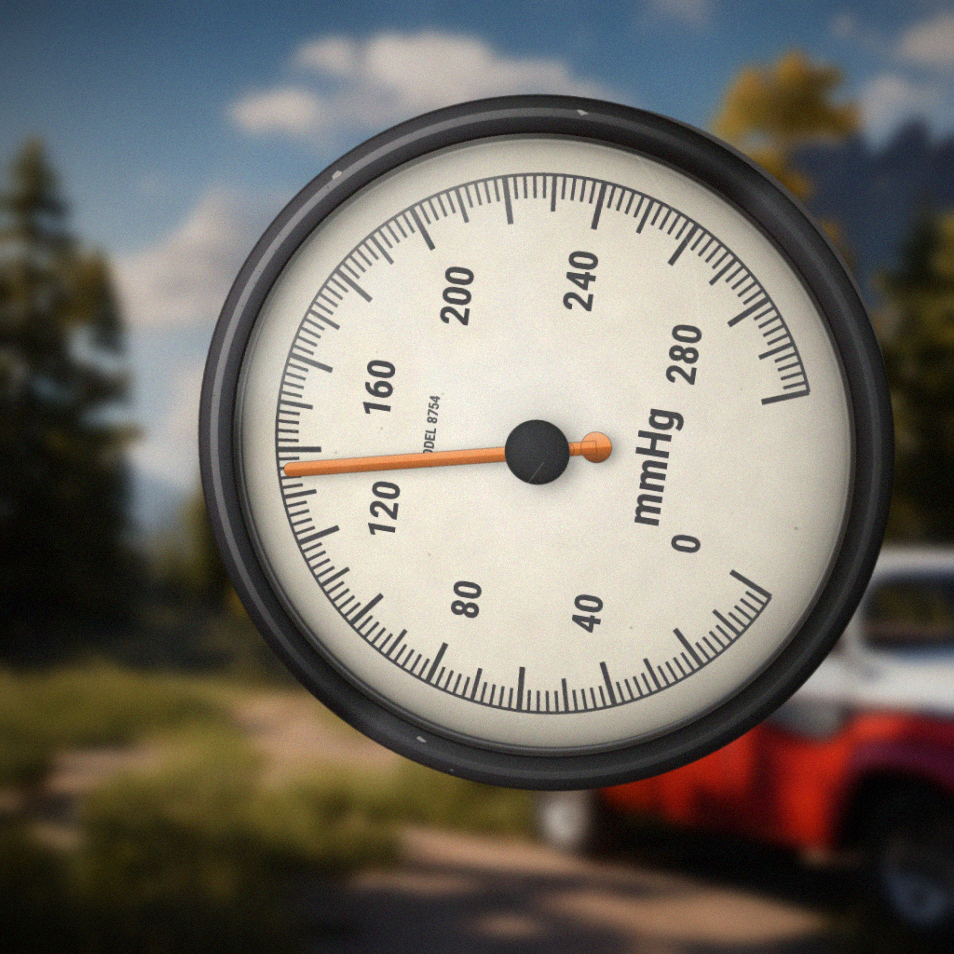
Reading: {"value": 136, "unit": "mmHg"}
